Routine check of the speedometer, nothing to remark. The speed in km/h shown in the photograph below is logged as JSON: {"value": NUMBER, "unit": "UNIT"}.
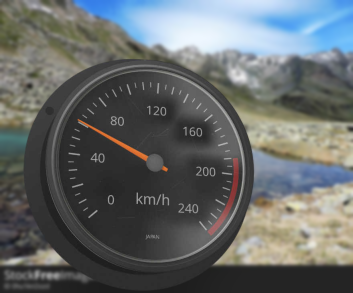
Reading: {"value": 60, "unit": "km/h"}
